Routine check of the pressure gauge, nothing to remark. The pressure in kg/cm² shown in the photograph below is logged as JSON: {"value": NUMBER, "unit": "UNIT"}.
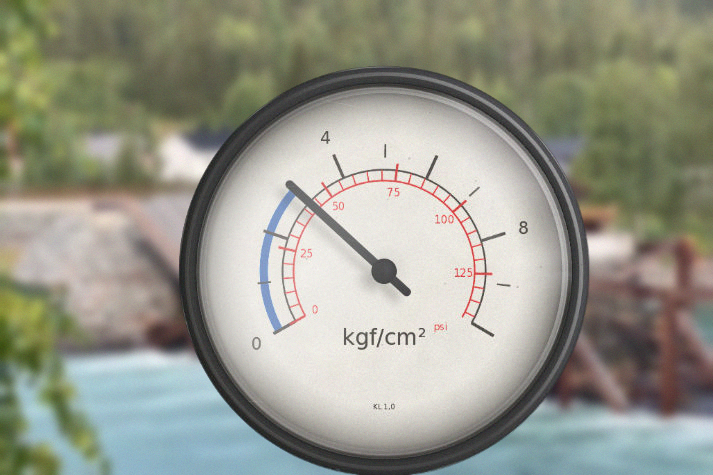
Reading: {"value": 3, "unit": "kg/cm²"}
